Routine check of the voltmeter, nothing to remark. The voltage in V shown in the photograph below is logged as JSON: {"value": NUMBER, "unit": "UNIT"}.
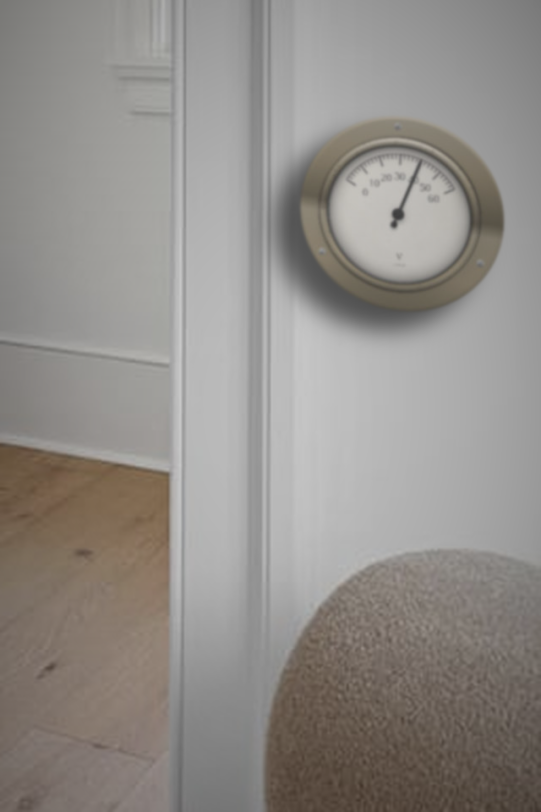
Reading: {"value": 40, "unit": "V"}
